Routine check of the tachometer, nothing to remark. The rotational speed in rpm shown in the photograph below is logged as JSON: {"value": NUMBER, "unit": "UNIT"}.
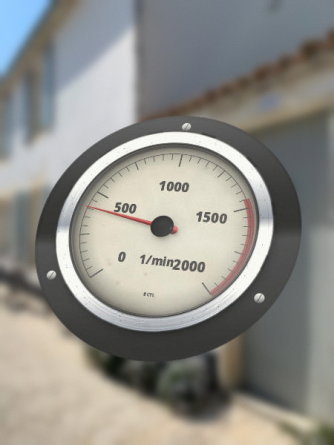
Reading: {"value": 400, "unit": "rpm"}
